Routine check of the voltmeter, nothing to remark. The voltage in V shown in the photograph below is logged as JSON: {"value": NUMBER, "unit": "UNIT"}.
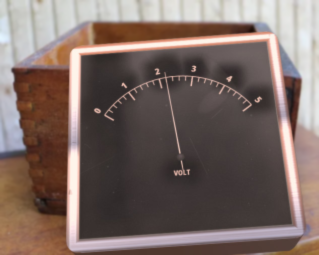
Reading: {"value": 2.2, "unit": "V"}
